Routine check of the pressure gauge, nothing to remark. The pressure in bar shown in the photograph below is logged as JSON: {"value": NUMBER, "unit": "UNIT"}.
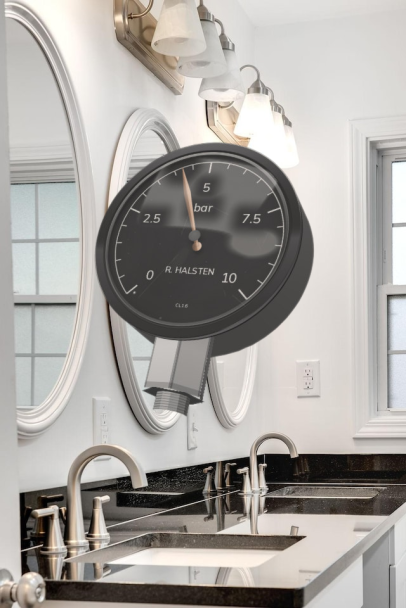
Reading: {"value": 4.25, "unit": "bar"}
